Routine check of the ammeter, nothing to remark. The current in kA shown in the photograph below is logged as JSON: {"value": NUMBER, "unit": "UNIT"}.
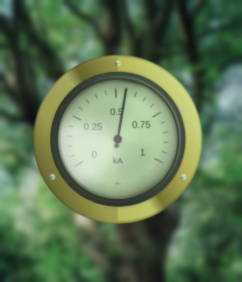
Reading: {"value": 0.55, "unit": "kA"}
